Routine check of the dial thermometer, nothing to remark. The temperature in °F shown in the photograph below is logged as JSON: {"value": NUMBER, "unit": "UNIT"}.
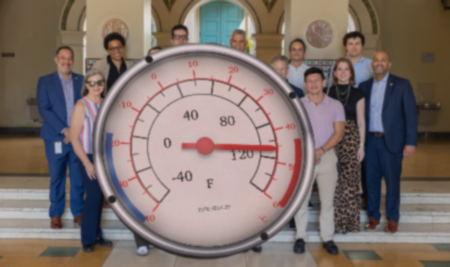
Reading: {"value": 115, "unit": "°F"}
